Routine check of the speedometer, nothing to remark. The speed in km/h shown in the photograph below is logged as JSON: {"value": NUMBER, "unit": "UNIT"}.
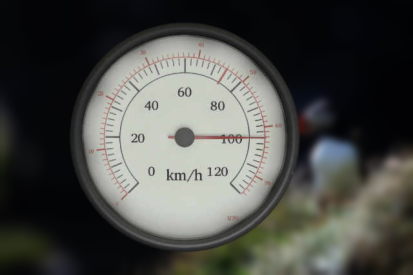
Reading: {"value": 100, "unit": "km/h"}
